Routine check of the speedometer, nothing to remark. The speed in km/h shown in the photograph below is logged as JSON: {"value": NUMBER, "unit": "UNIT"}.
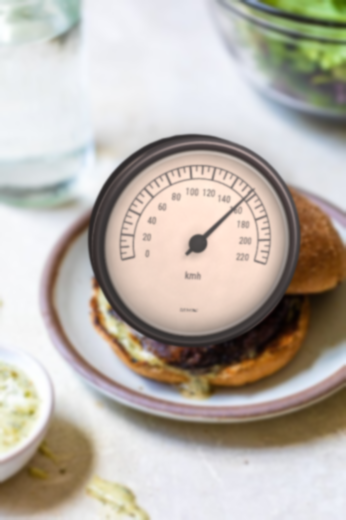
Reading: {"value": 155, "unit": "km/h"}
